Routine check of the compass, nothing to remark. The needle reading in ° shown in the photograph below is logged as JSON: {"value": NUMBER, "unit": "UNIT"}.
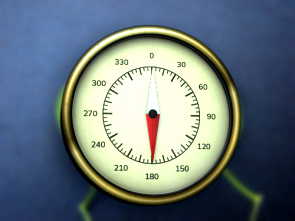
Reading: {"value": 180, "unit": "°"}
